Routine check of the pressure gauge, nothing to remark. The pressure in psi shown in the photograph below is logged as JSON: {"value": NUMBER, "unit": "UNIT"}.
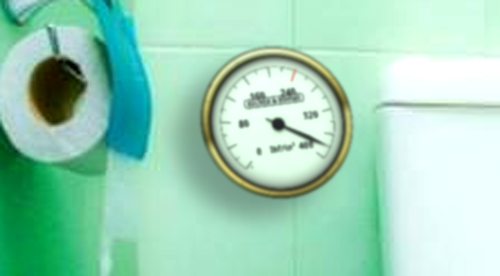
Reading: {"value": 380, "unit": "psi"}
